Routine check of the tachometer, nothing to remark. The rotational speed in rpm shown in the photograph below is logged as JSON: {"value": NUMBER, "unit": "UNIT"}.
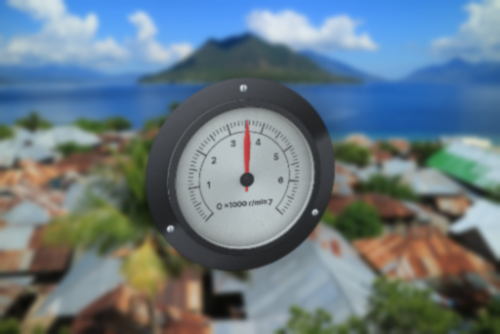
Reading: {"value": 3500, "unit": "rpm"}
